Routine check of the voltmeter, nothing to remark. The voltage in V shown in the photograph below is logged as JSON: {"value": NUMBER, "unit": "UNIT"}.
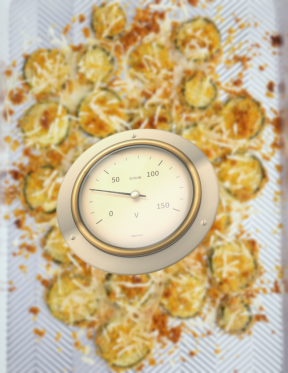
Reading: {"value": 30, "unit": "V"}
